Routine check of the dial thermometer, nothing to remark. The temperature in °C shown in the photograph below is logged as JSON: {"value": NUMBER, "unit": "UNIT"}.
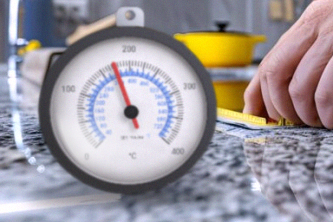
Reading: {"value": 175, "unit": "°C"}
